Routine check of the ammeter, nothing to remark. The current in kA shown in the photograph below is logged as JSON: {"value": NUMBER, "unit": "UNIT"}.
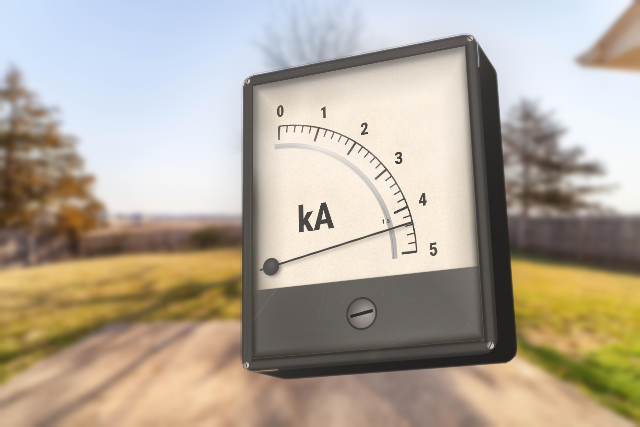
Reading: {"value": 4.4, "unit": "kA"}
